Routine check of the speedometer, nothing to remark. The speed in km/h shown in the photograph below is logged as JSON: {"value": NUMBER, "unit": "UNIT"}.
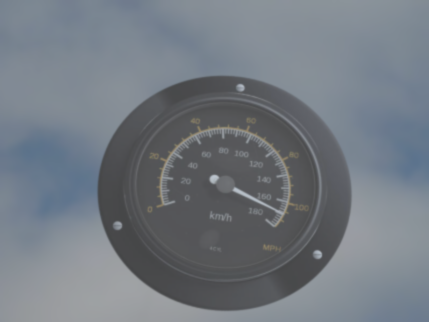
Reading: {"value": 170, "unit": "km/h"}
